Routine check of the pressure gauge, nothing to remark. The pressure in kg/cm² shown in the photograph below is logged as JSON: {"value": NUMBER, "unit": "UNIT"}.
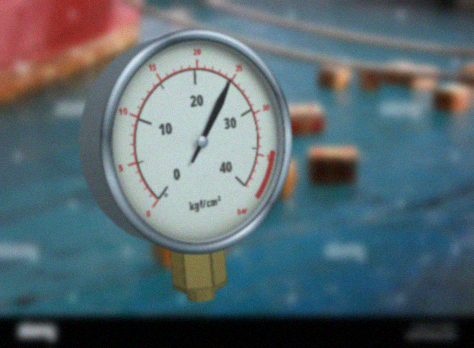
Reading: {"value": 25, "unit": "kg/cm²"}
